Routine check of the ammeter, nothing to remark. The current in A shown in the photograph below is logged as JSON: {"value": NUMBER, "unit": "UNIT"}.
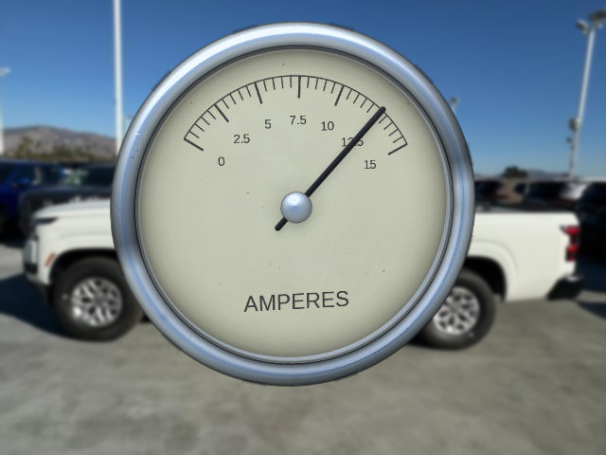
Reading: {"value": 12.5, "unit": "A"}
